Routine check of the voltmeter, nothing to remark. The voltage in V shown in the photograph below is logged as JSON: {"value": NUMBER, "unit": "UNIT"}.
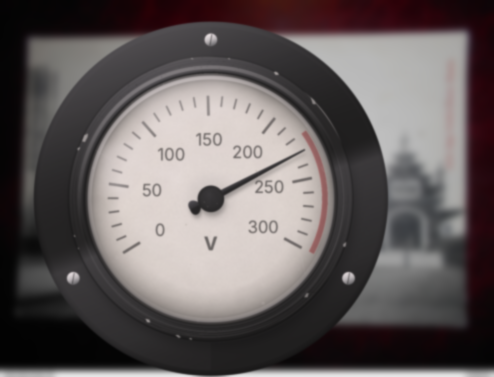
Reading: {"value": 230, "unit": "V"}
